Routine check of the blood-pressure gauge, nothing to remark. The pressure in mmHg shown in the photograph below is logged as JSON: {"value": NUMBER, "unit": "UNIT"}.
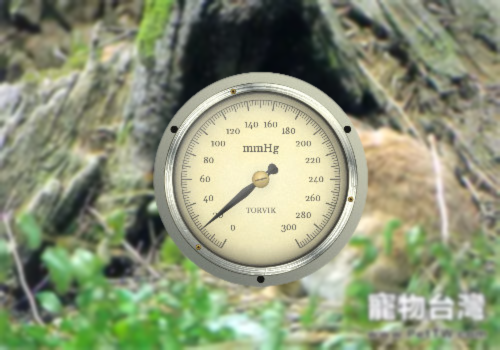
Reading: {"value": 20, "unit": "mmHg"}
